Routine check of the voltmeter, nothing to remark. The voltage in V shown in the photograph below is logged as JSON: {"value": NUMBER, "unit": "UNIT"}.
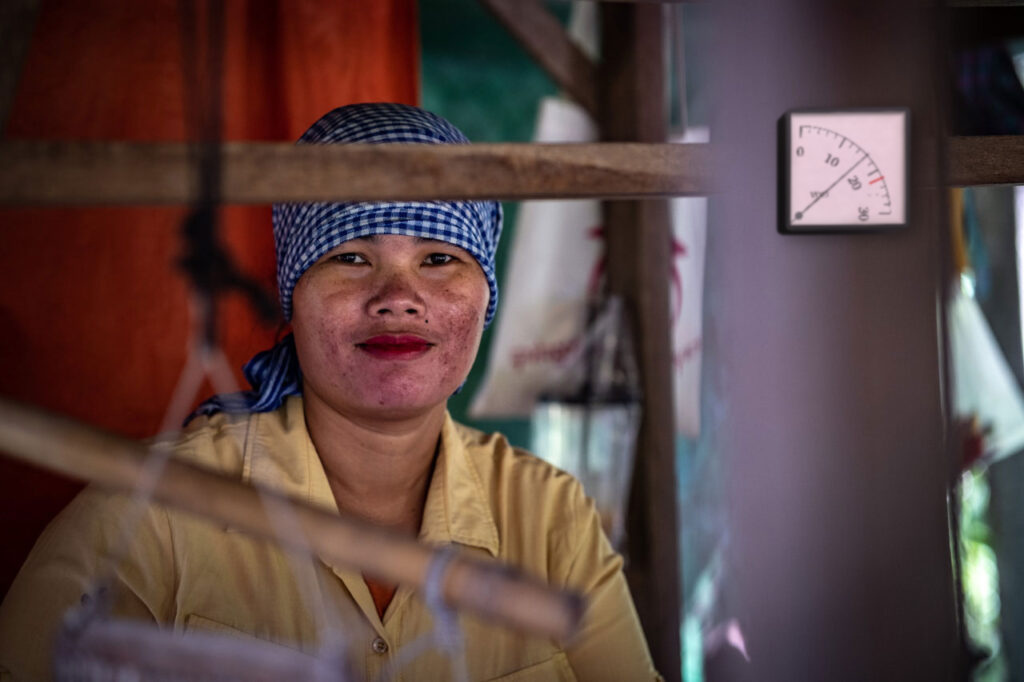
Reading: {"value": 16, "unit": "V"}
